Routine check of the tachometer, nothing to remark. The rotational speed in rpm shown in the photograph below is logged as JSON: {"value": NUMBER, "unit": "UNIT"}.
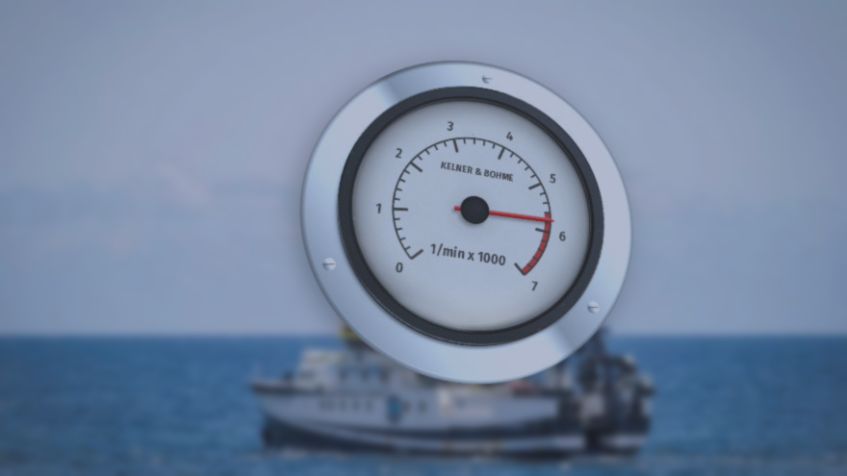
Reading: {"value": 5800, "unit": "rpm"}
